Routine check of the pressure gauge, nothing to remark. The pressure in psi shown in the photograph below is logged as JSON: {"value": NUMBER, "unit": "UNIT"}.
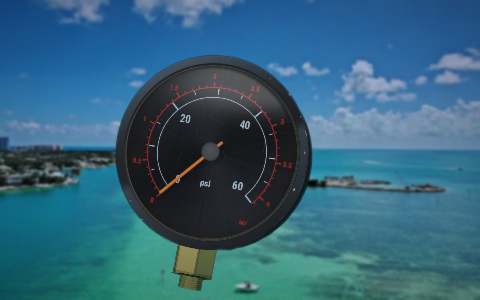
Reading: {"value": 0, "unit": "psi"}
